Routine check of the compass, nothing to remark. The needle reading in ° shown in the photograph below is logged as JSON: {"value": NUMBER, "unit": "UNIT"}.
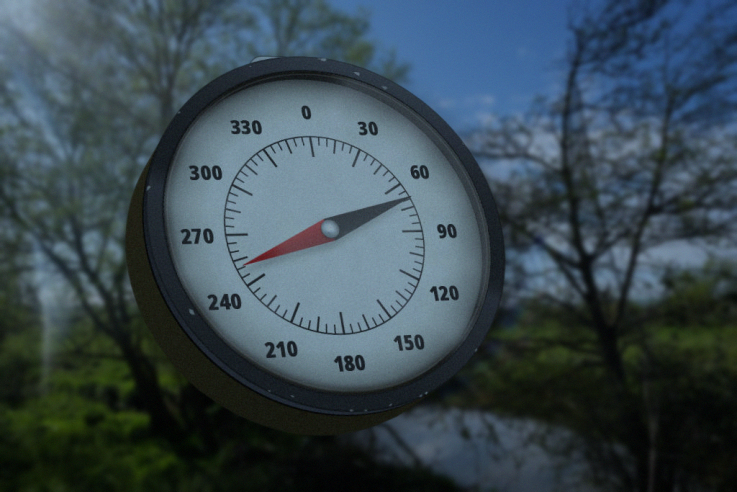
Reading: {"value": 250, "unit": "°"}
